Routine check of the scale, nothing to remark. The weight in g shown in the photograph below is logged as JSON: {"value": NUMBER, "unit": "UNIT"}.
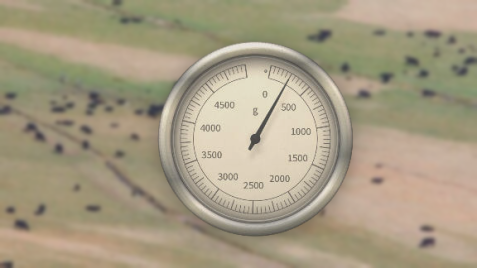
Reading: {"value": 250, "unit": "g"}
